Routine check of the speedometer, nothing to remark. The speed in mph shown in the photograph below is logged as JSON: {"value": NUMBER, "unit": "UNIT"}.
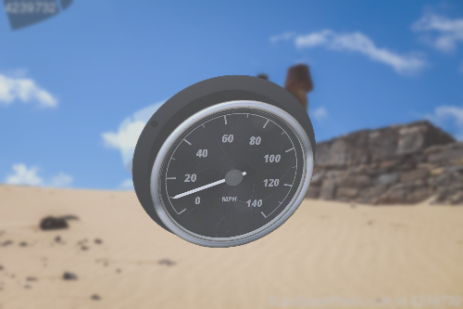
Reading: {"value": 10, "unit": "mph"}
